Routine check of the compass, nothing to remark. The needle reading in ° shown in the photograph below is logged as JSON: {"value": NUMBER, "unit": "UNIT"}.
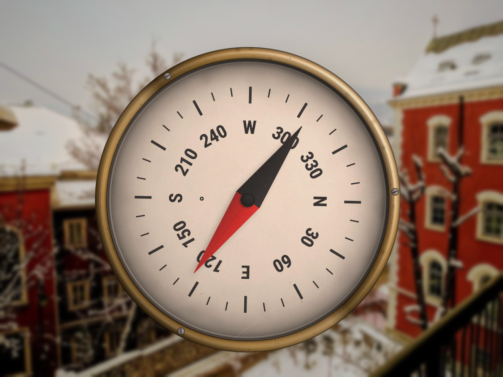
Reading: {"value": 125, "unit": "°"}
